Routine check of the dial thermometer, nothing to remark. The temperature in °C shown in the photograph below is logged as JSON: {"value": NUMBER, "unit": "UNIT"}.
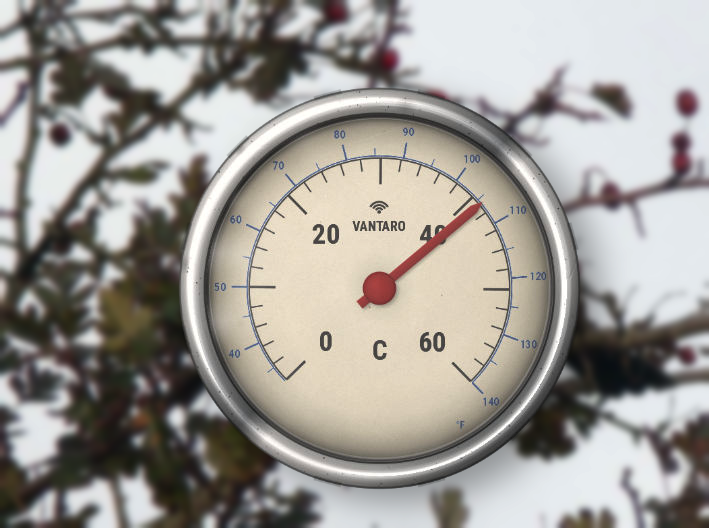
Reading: {"value": 41, "unit": "°C"}
